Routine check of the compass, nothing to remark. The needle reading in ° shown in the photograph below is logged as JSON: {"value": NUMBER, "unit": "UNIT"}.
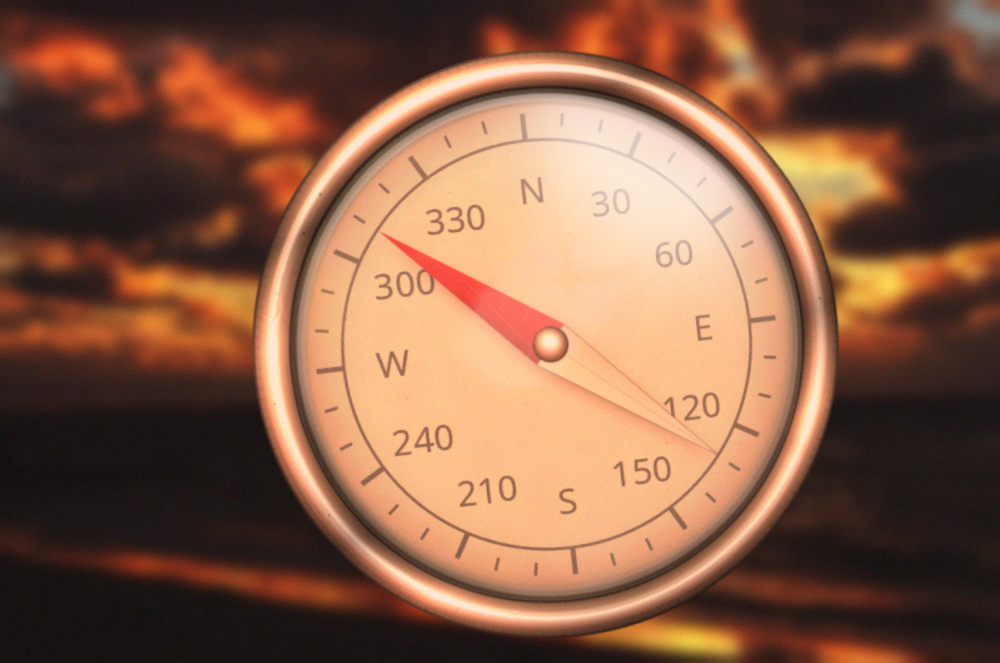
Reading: {"value": 310, "unit": "°"}
